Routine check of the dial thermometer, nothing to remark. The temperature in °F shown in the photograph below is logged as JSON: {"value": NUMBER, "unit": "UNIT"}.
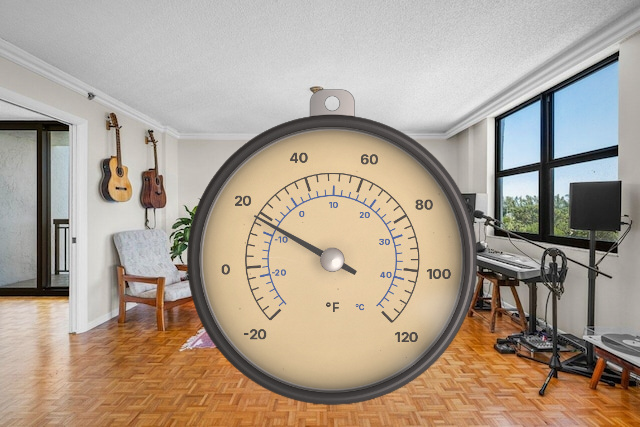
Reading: {"value": 18, "unit": "°F"}
